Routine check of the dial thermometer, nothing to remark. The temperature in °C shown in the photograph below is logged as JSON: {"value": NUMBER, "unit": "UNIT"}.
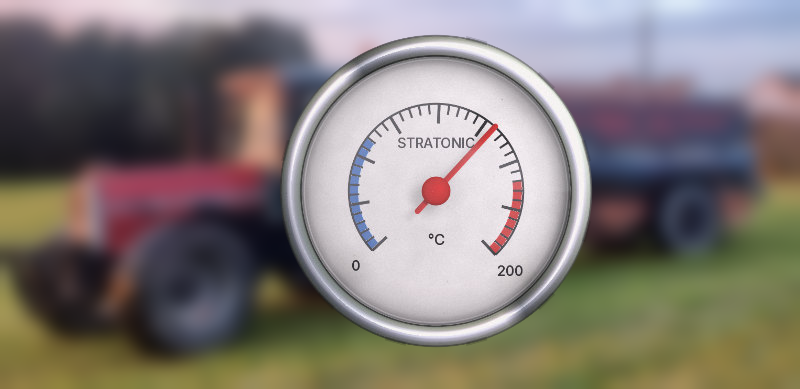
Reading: {"value": 130, "unit": "°C"}
